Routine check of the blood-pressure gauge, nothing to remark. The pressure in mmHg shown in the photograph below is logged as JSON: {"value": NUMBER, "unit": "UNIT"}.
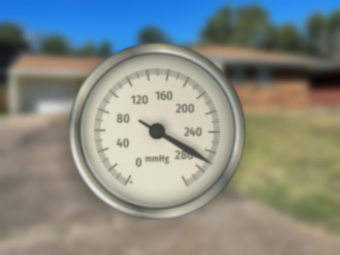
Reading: {"value": 270, "unit": "mmHg"}
